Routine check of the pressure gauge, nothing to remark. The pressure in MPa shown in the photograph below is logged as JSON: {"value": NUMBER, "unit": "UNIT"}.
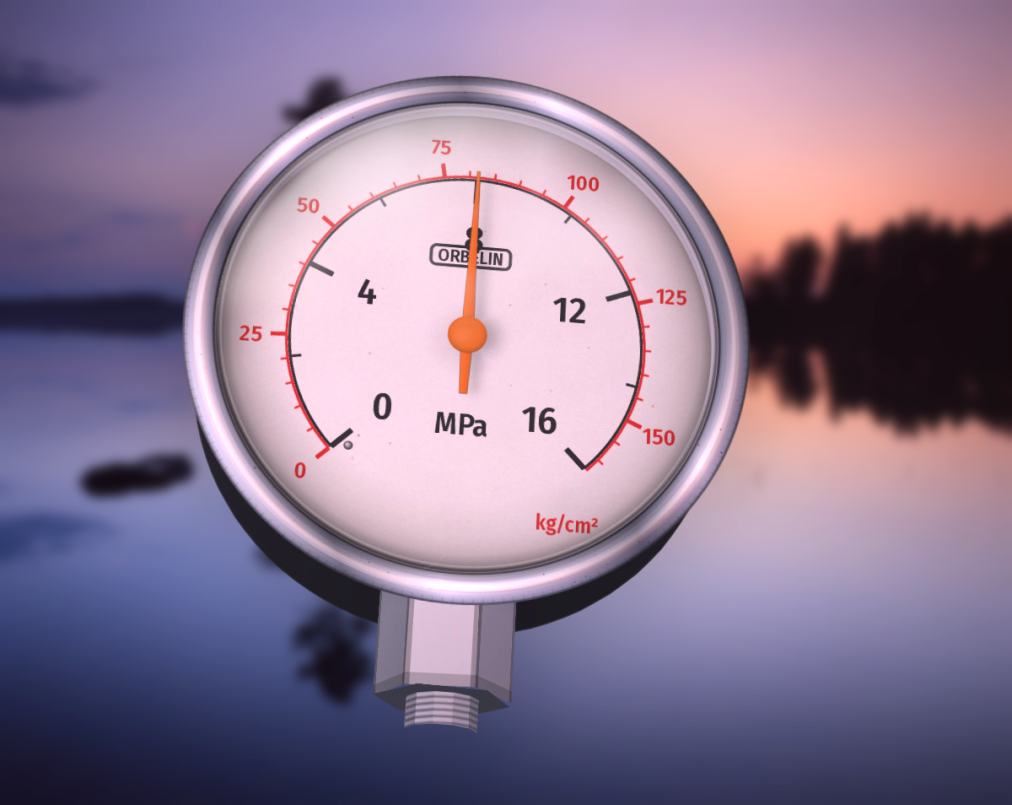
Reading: {"value": 8, "unit": "MPa"}
